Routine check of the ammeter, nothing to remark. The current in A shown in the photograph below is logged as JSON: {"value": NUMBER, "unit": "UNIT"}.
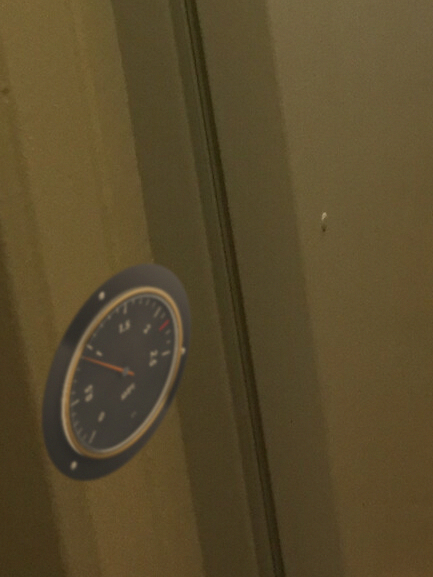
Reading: {"value": 0.9, "unit": "A"}
